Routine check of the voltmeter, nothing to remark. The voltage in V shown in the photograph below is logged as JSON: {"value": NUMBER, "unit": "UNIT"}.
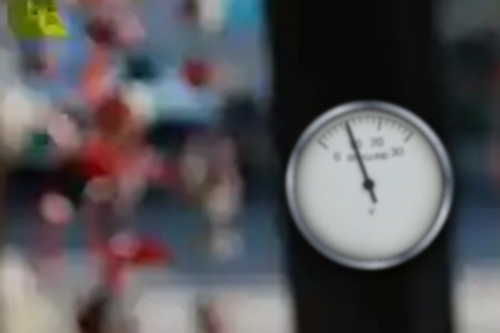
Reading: {"value": 10, "unit": "V"}
